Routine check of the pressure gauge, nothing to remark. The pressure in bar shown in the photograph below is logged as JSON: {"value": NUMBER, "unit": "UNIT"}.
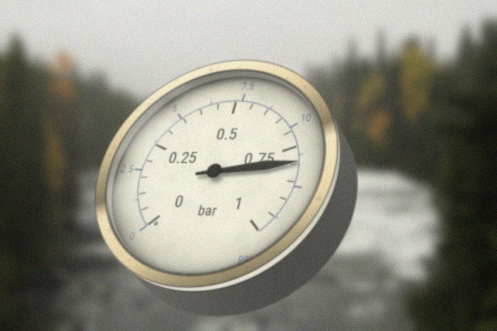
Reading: {"value": 0.8, "unit": "bar"}
